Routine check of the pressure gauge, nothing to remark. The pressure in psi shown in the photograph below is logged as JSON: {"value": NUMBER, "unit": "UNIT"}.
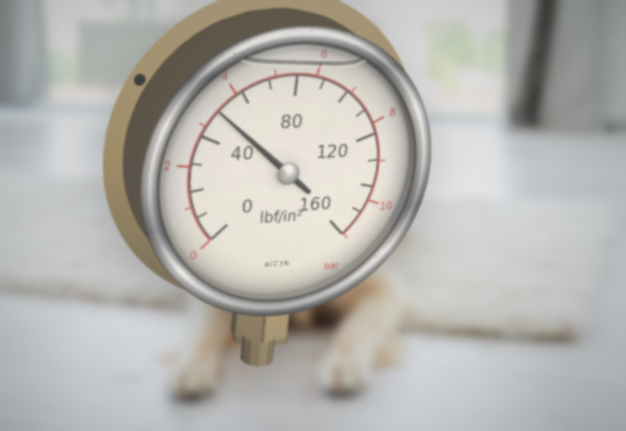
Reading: {"value": 50, "unit": "psi"}
